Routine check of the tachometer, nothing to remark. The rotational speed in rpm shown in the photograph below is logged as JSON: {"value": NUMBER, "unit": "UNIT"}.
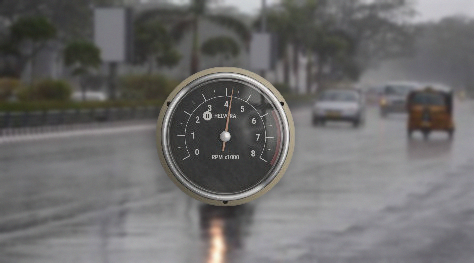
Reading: {"value": 4250, "unit": "rpm"}
